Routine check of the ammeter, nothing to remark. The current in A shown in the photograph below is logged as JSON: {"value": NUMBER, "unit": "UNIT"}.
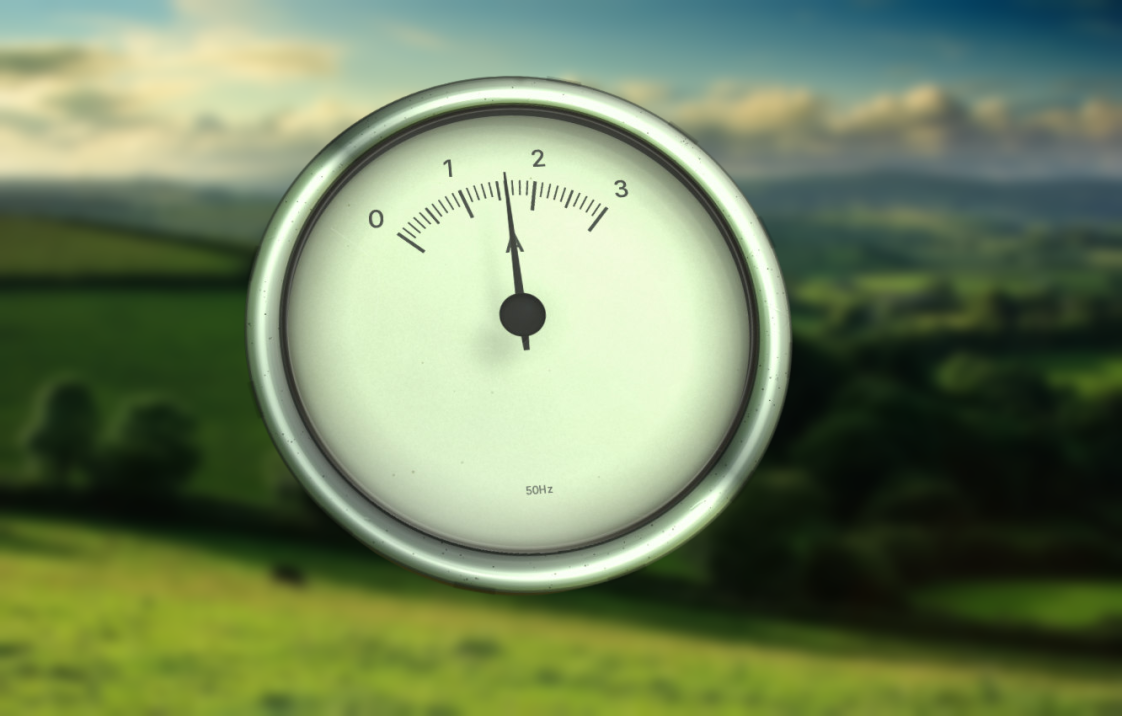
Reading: {"value": 1.6, "unit": "A"}
